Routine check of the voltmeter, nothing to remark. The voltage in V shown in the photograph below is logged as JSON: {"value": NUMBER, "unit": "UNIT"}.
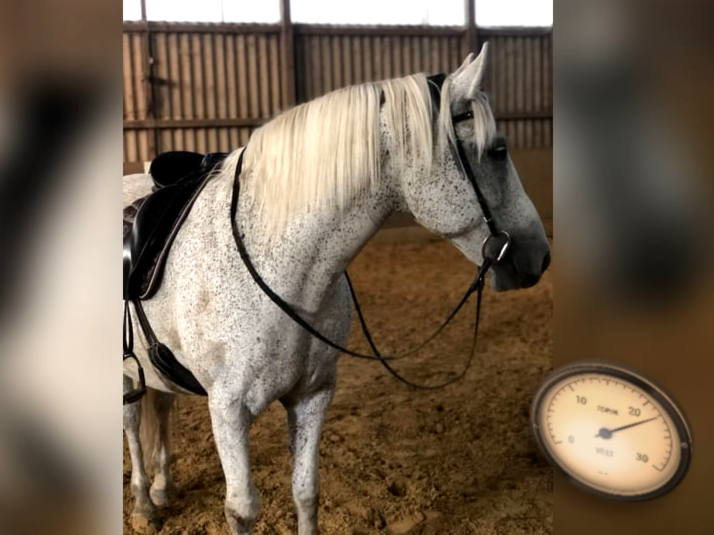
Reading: {"value": 22, "unit": "V"}
